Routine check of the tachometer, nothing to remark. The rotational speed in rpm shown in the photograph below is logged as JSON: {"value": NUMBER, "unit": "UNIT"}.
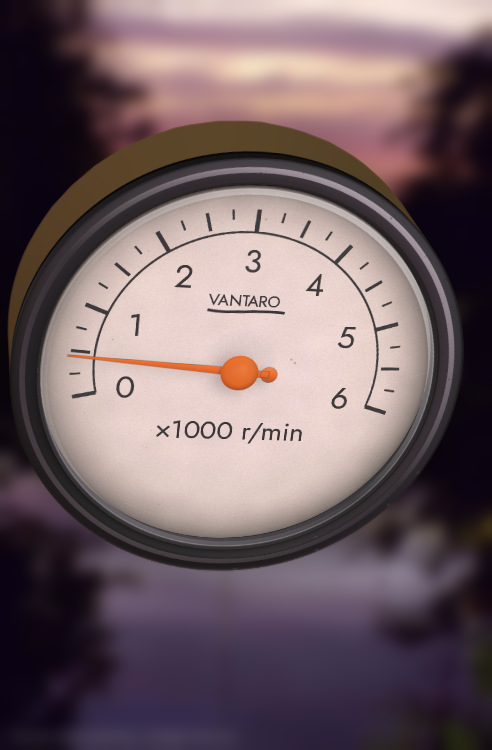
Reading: {"value": 500, "unit": "rpm"}
